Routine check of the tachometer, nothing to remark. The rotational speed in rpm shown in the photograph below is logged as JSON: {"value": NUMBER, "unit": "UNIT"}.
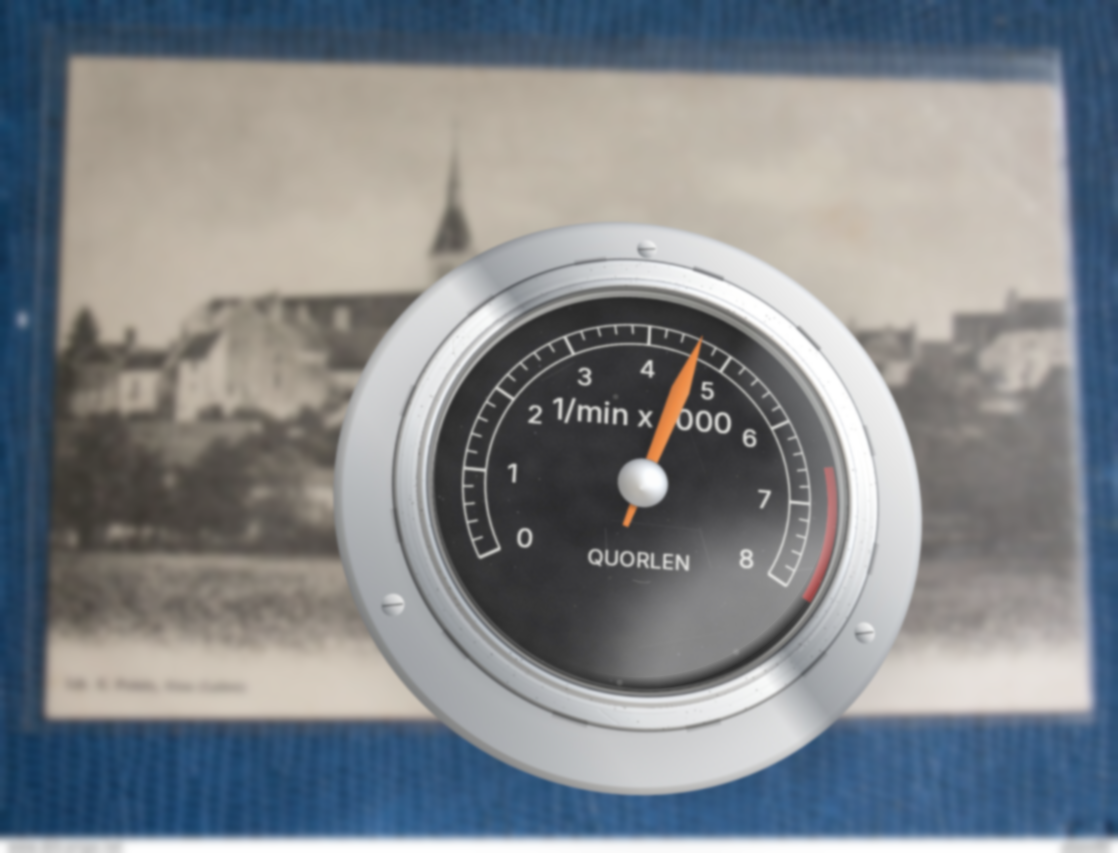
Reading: {"value": 4600, "unit": "rpm"}
